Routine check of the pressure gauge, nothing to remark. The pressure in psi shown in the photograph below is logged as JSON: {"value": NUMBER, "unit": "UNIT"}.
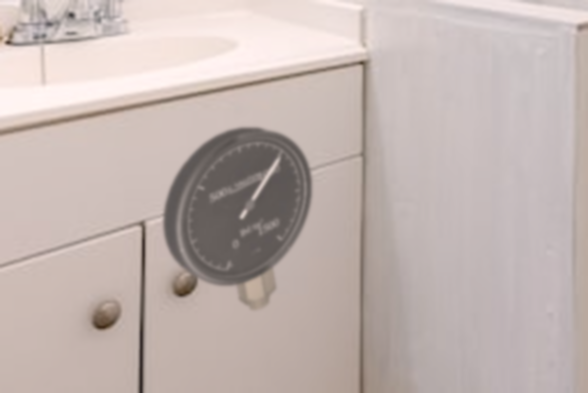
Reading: {"value": 1000, "unit": "psi"}
